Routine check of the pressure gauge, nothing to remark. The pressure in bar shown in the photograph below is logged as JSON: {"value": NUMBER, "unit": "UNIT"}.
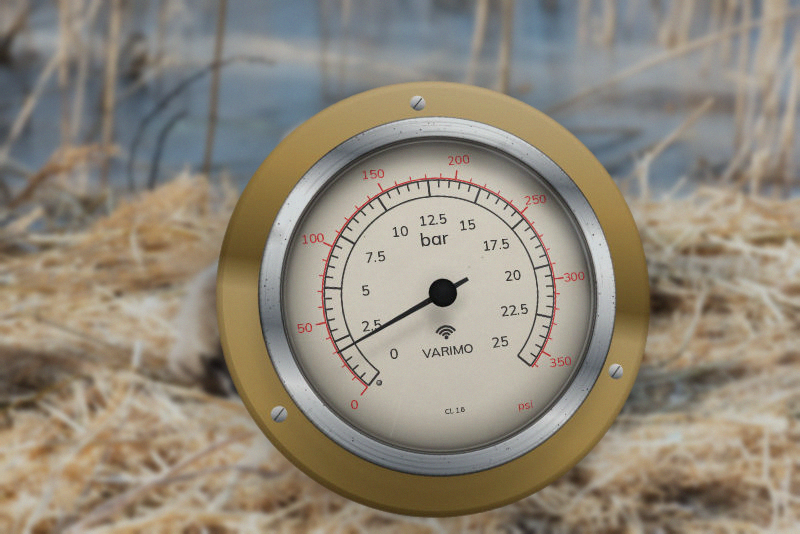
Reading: {"value": 2, "unit": "bar"}
